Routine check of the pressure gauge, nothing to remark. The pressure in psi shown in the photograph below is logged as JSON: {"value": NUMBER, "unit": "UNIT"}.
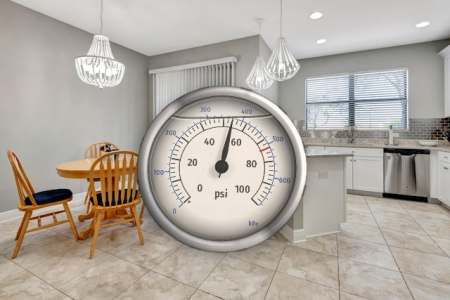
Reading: {"value": 54, "unit": "psi"}
